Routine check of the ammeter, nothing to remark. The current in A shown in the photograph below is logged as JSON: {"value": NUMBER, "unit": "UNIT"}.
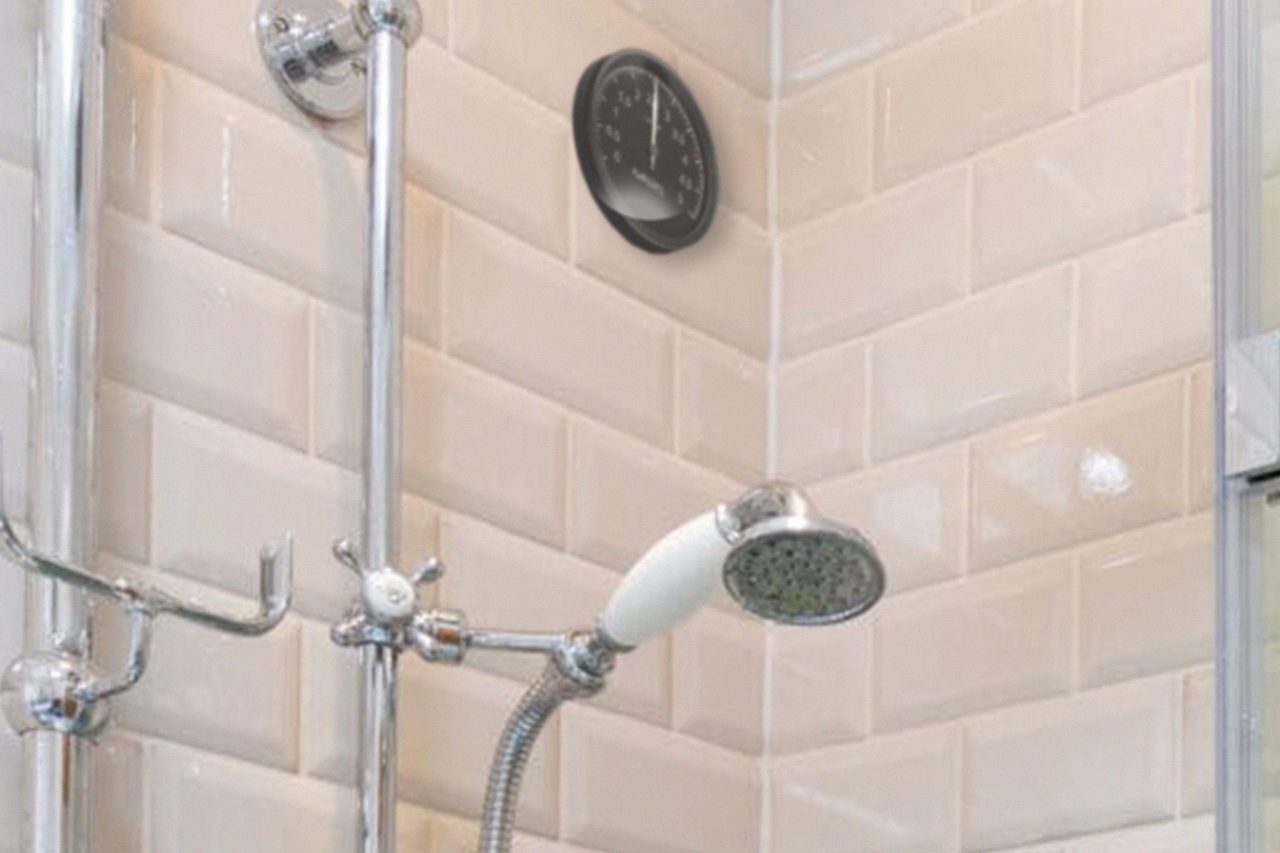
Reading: {"value": 2.5, "unit": "A"}
